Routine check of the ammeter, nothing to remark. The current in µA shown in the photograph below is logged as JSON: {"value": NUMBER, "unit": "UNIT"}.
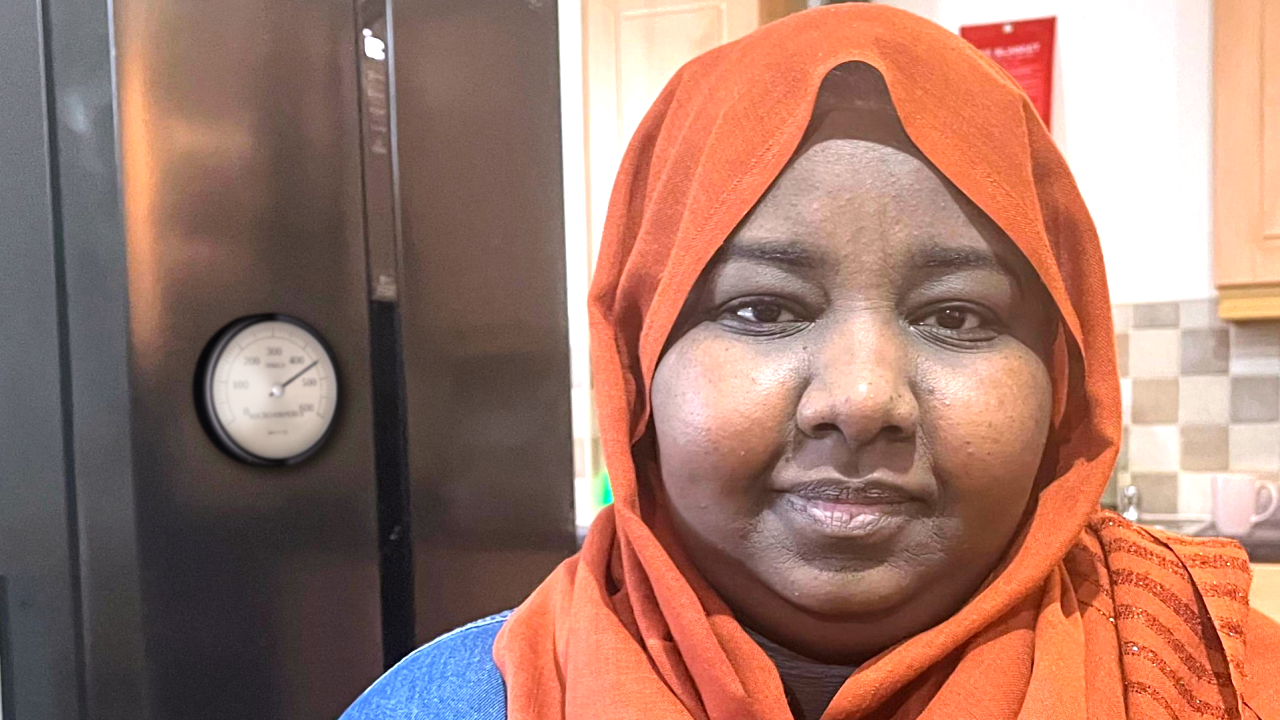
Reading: {"value": 450, "unit": "µA"}
